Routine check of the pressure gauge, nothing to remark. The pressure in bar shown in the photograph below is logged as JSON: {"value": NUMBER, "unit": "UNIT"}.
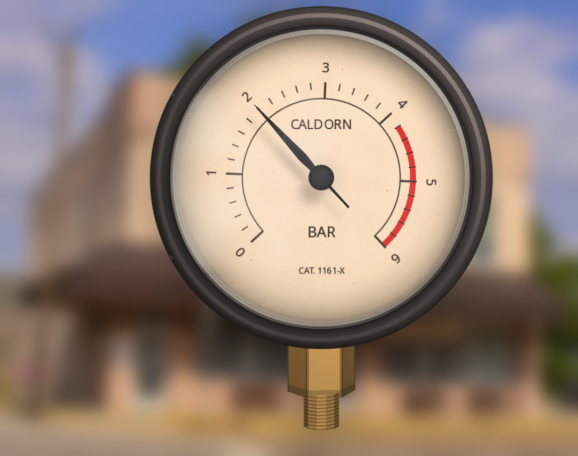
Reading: {"value": 2, "unit": "bar"}
